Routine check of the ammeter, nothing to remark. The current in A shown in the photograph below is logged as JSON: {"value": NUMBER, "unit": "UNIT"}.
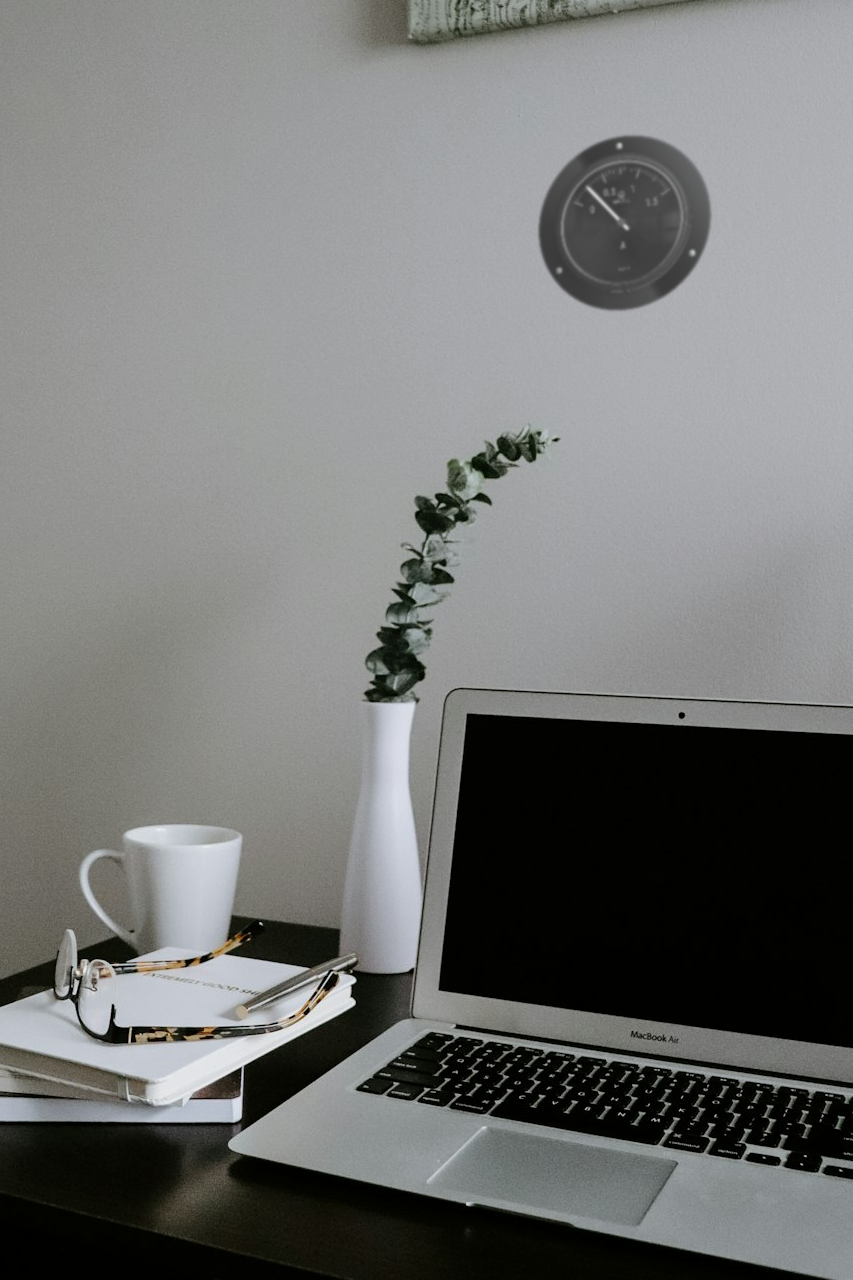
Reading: {"value": 0.25, "unit": "A"}
